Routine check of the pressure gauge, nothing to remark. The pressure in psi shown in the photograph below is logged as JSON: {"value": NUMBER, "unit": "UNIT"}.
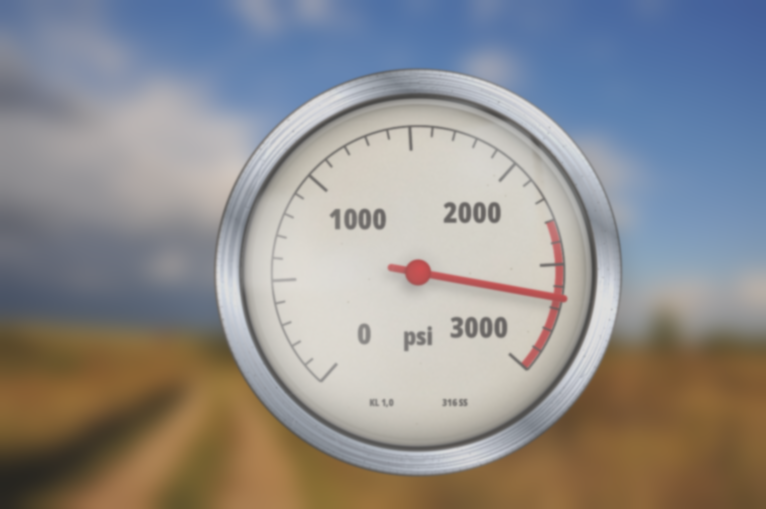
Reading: {"value": 2650, "unit": "psi"}
